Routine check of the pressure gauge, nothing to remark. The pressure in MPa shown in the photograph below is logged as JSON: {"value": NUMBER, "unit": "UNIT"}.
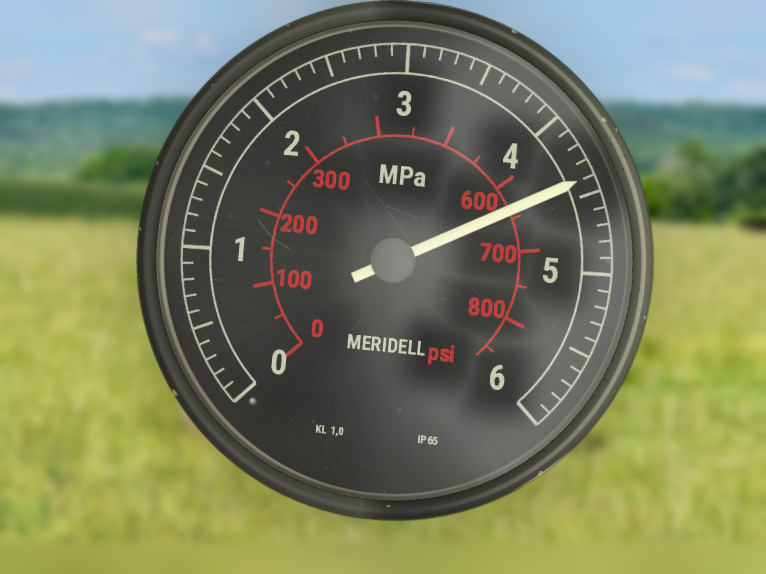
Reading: {"value": 4.4, "unit": "MPa"}
